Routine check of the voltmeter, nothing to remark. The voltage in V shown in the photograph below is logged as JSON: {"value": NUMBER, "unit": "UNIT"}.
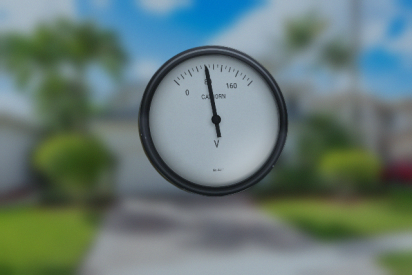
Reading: {"value": 80, "unit": "V"}
